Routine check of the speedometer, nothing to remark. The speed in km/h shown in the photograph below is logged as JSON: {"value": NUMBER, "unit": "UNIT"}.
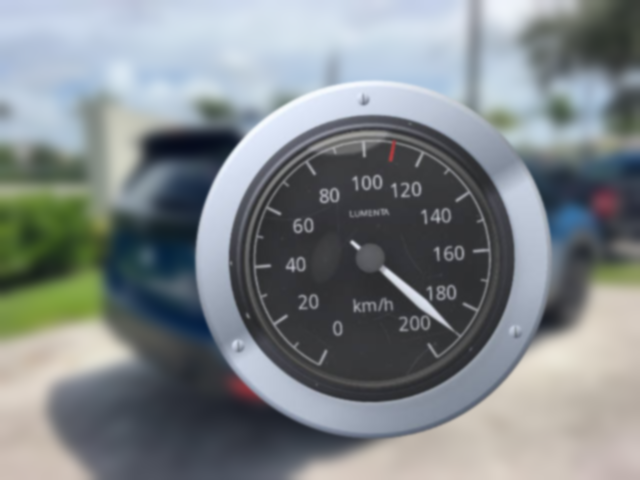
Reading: {"value": 190, "unit": "km/h"}
